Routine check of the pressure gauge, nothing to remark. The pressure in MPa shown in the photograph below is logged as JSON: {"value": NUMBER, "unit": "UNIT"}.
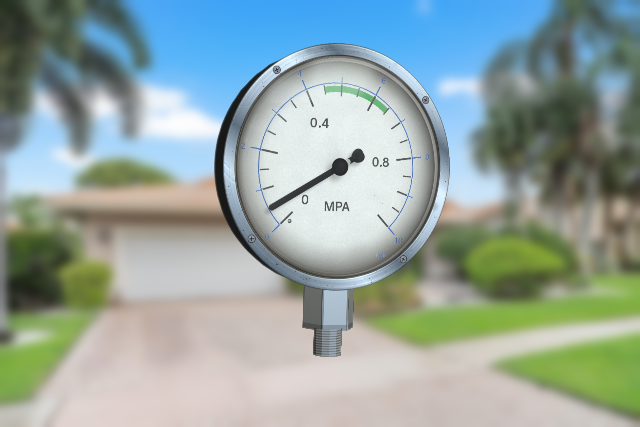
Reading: {"value": 0.05, "unit": "MPa"}
